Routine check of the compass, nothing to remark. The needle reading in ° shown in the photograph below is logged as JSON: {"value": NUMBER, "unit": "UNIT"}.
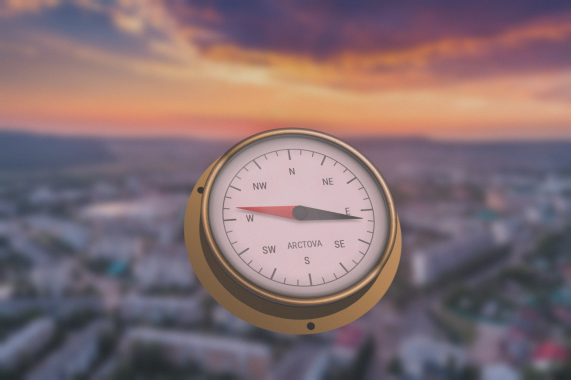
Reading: {"value": 280, "unit": "°"}
